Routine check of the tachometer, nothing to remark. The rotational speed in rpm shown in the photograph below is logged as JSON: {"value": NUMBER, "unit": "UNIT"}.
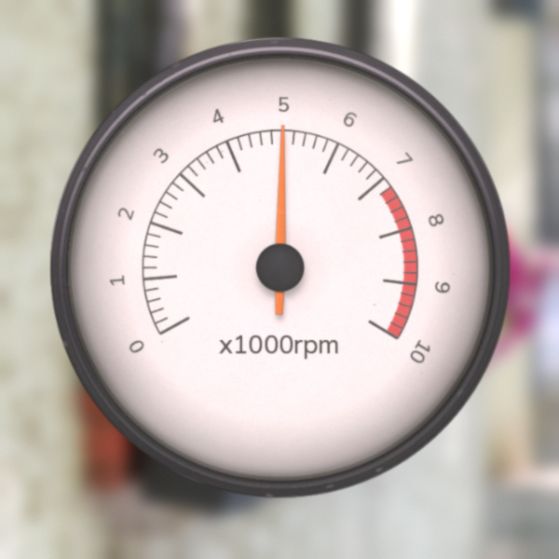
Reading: {"value": 5000, "unit": "rpm"}
